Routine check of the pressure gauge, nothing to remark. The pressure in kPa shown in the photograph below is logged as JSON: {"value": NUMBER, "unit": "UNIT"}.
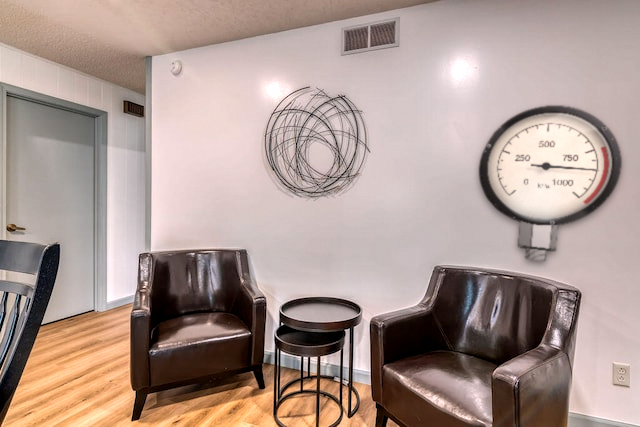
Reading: {"value": 850, "unit": "kPa"}
